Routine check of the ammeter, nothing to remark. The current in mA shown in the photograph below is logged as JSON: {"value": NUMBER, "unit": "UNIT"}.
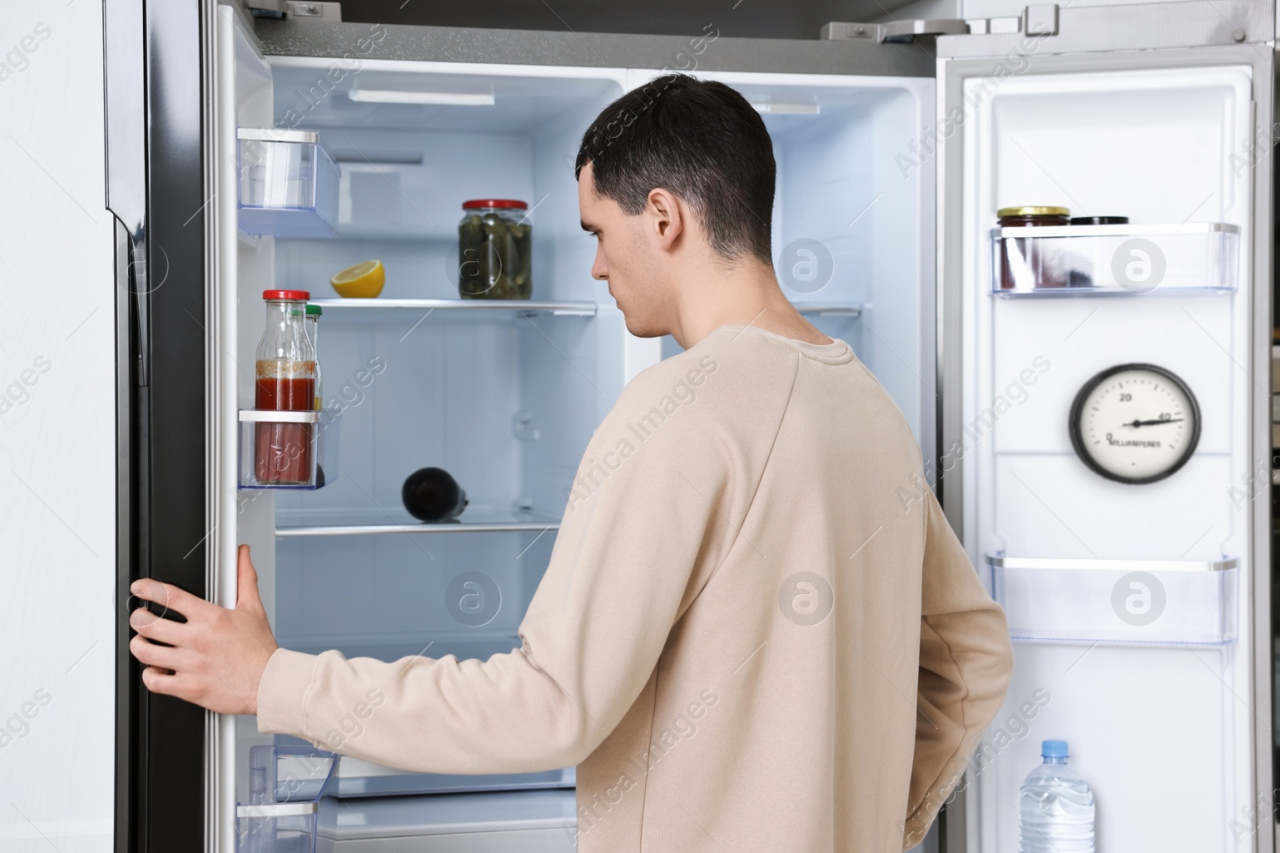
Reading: {"value": 42, "unit": "mA"}
